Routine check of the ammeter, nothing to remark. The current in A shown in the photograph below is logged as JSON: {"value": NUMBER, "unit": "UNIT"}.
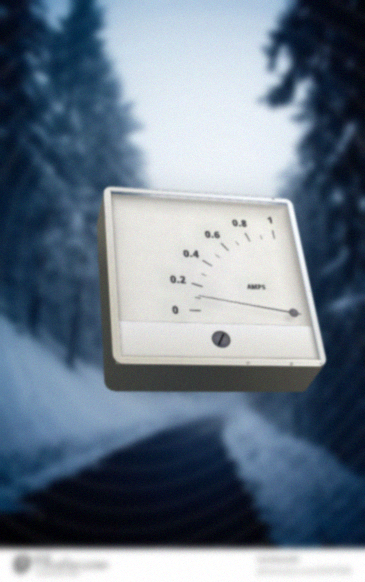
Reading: {"value": 0.1, "unit": "A"}
